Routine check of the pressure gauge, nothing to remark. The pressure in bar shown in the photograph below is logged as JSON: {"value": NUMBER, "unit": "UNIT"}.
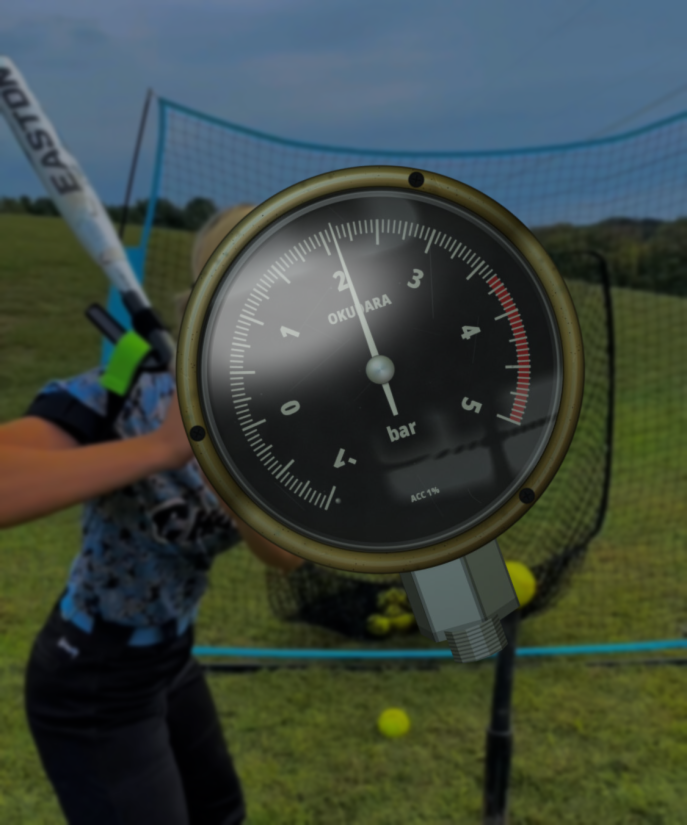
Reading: {"value": 2.1, "unit": "bar"}
